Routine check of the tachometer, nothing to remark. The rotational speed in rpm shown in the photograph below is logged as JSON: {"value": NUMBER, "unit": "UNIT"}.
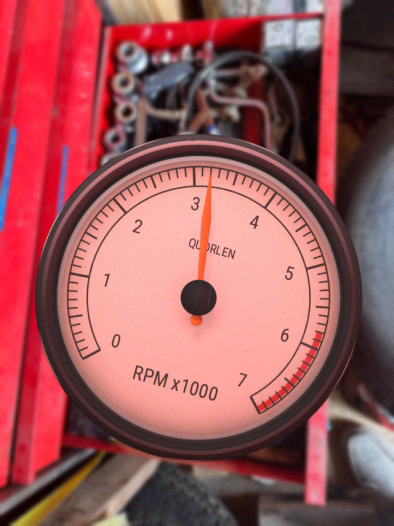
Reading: {"value": 3200, "unit": "rpm"}
